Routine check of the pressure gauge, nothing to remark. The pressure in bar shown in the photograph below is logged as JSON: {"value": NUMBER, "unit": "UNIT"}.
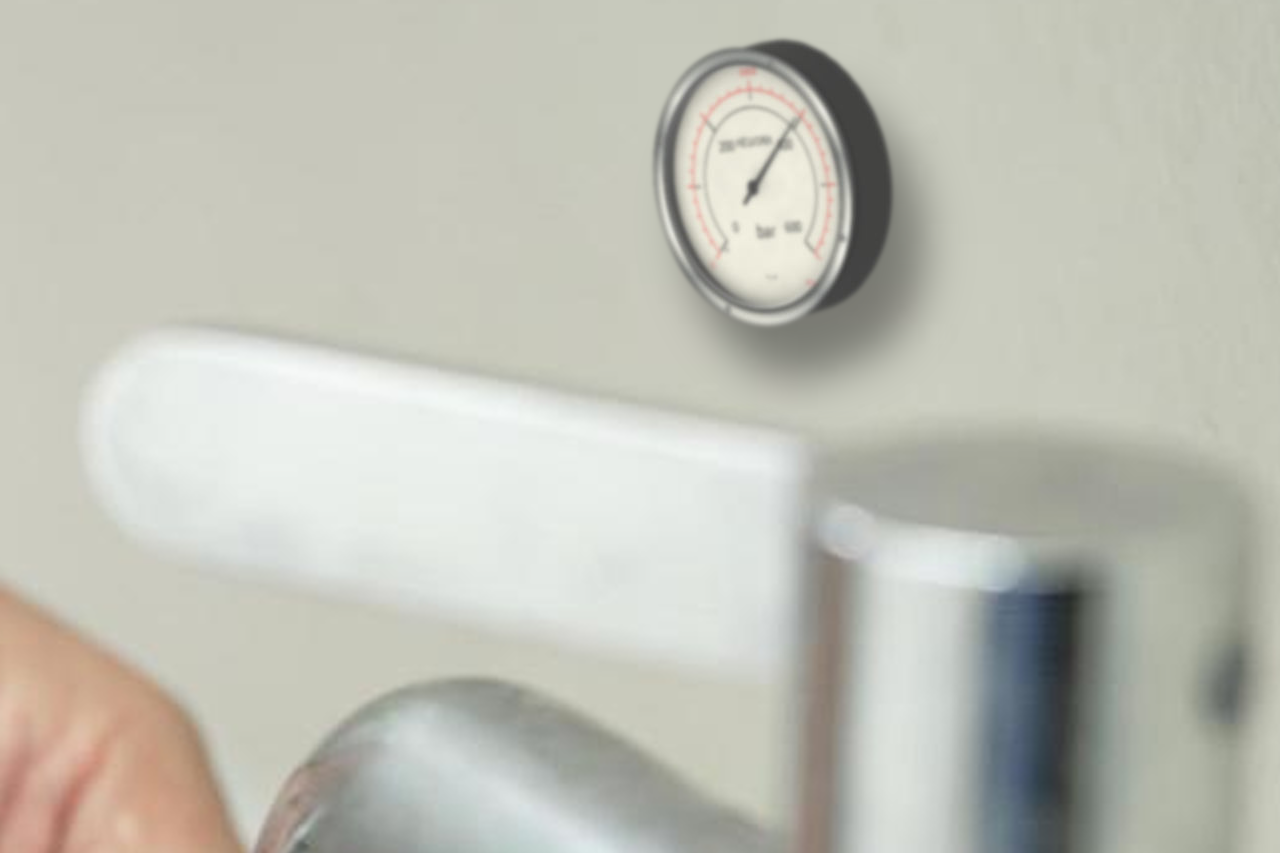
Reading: {"value": 400, "unit": "bar"}
